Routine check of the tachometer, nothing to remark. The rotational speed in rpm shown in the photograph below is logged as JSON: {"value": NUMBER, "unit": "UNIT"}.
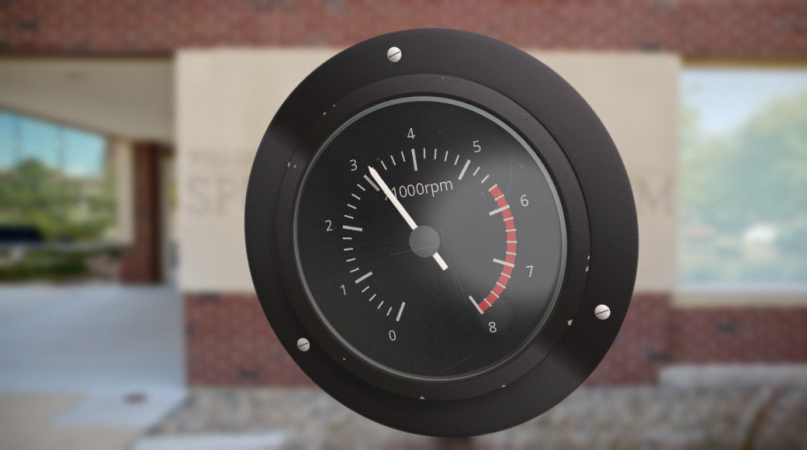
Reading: {"value": 3200, "unit": "rpm"}
